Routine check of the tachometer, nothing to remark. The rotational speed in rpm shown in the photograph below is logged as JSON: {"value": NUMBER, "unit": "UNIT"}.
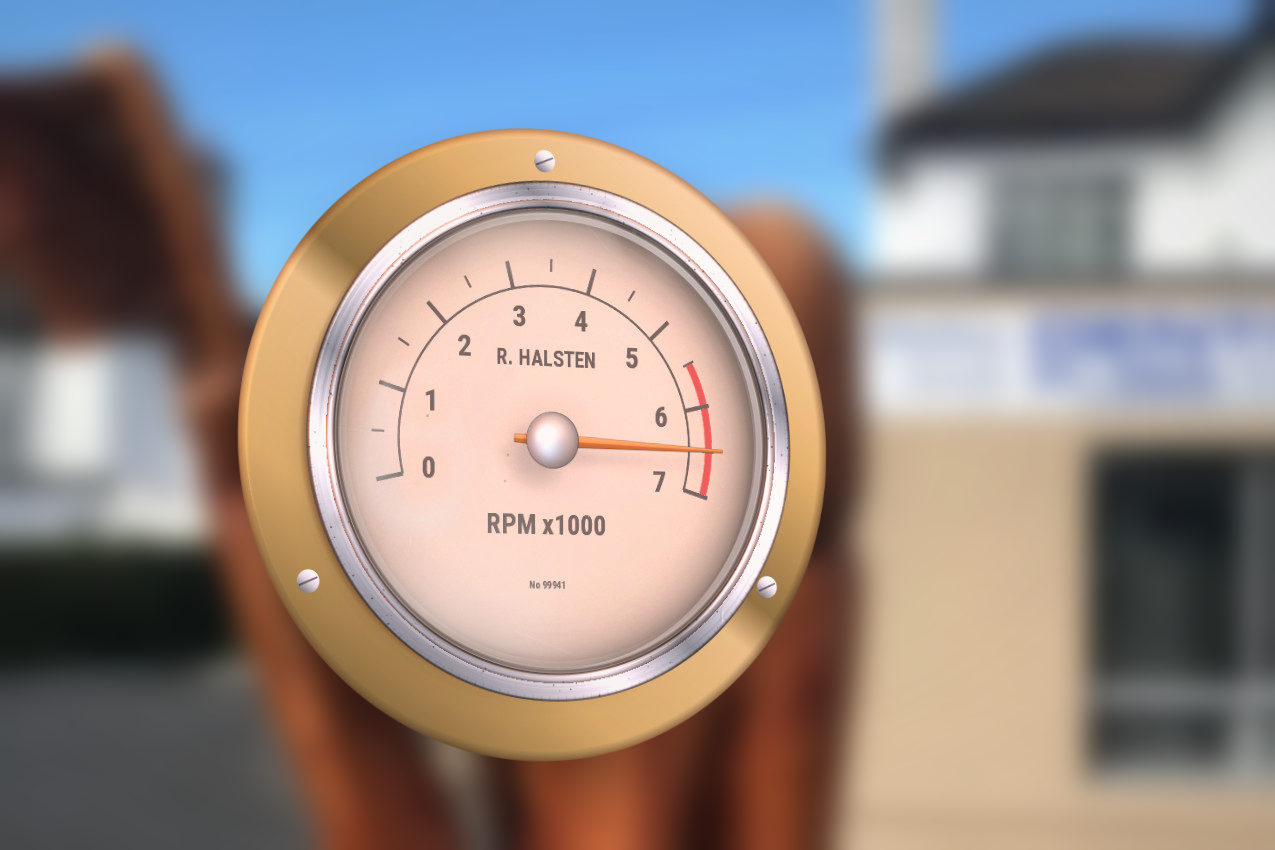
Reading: {"value": 6500, "unit": "rpm"}
